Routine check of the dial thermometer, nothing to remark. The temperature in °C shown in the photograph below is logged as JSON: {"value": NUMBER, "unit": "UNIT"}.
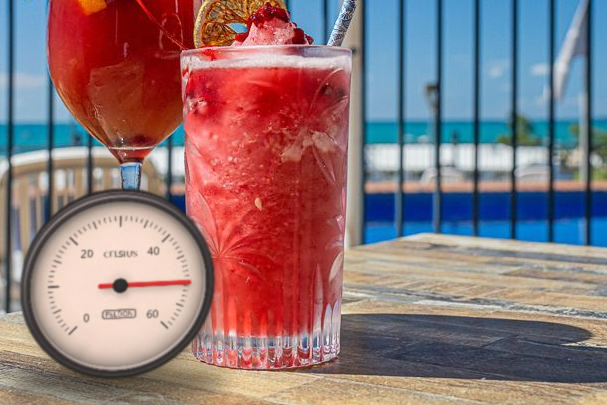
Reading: {"value": 50, "unit": "°C"}
